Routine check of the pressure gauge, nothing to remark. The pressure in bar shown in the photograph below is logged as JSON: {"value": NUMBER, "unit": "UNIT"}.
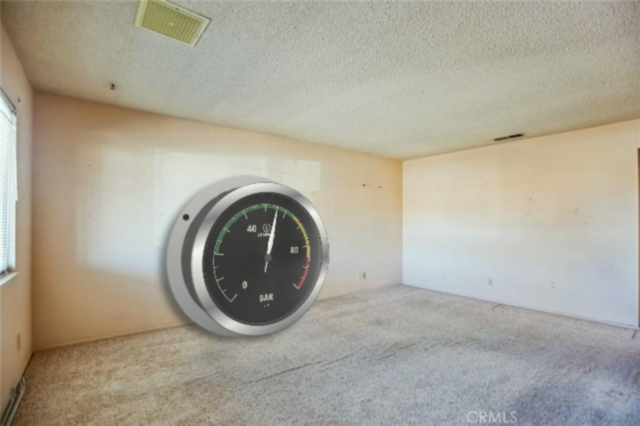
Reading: {"value": 55, "unit": "bar"}
